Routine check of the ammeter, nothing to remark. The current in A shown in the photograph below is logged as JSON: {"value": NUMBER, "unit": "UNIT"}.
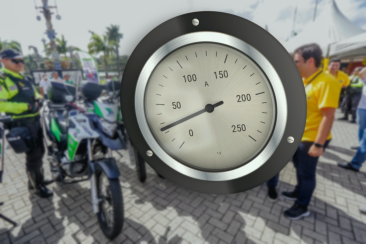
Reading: {"value": 25, "unit": "A"}
